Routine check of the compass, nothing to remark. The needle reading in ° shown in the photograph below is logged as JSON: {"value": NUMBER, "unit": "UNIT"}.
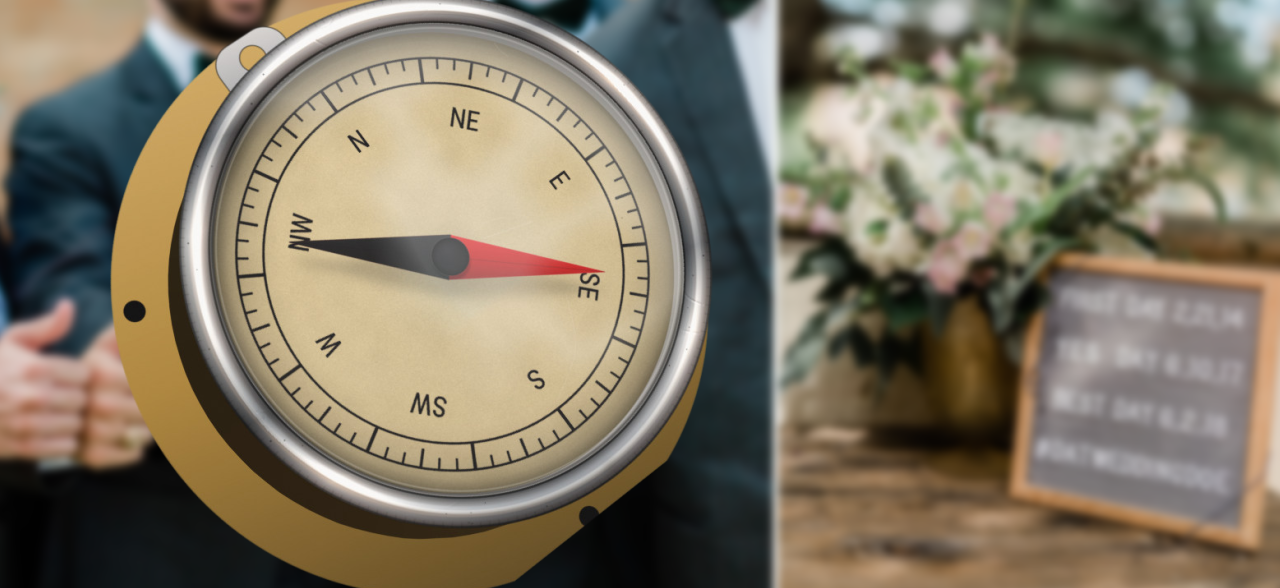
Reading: {"value": 130, "unit": "°"}
